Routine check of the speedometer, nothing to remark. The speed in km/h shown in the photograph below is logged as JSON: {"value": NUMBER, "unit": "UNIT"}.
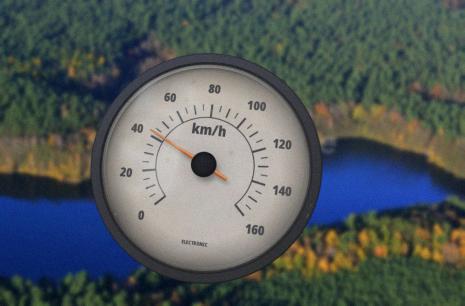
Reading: {"value": 42.5, "unit": "km/h"}
